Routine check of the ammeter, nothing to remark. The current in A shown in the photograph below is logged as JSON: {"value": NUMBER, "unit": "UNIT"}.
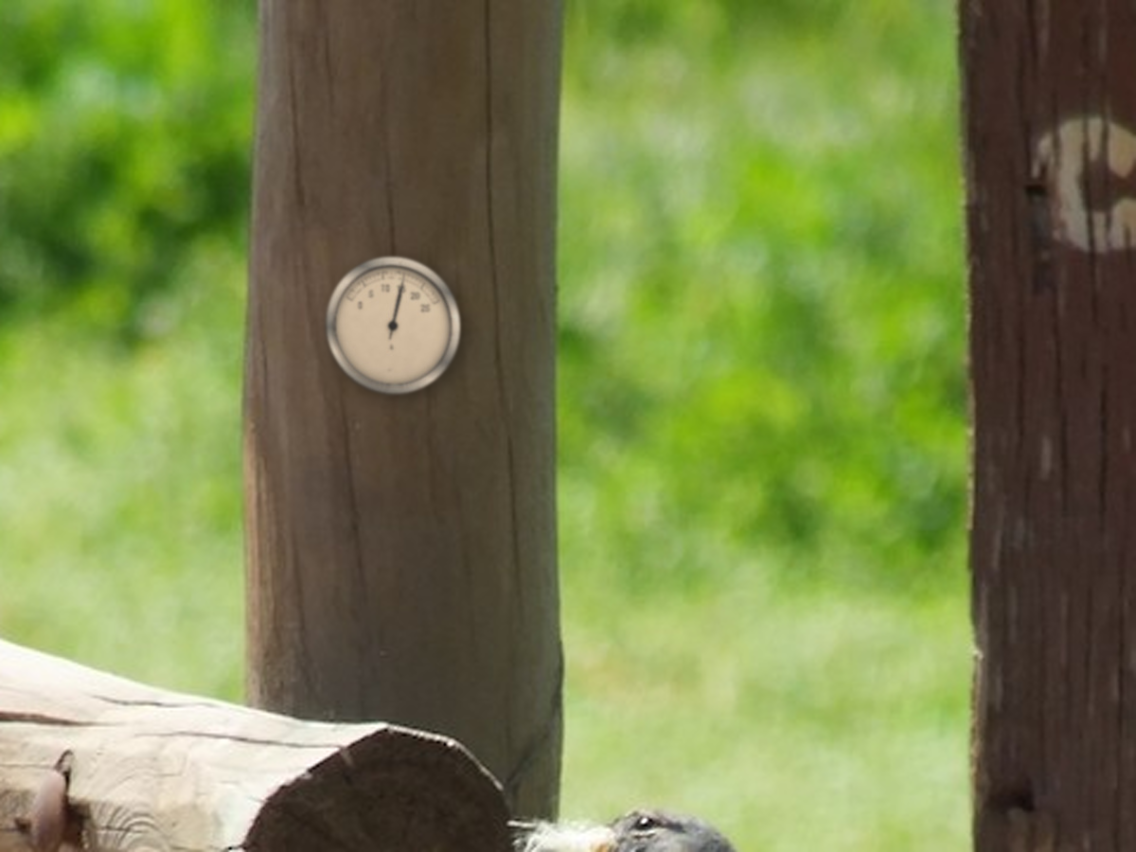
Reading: {"value": 15, "unit": "A"}
